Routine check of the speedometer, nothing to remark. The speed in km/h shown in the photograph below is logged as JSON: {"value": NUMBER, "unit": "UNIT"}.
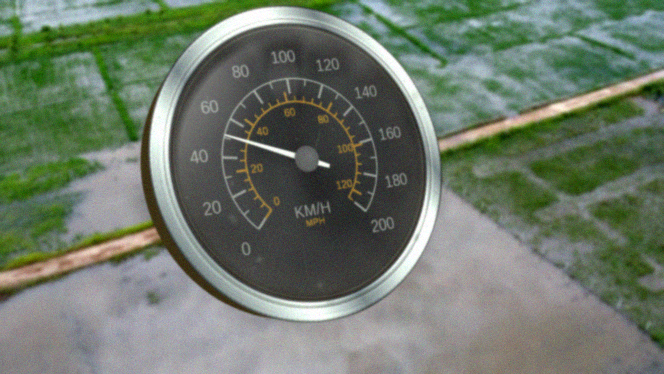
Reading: {"value": 50, "unit": "km/h"}
